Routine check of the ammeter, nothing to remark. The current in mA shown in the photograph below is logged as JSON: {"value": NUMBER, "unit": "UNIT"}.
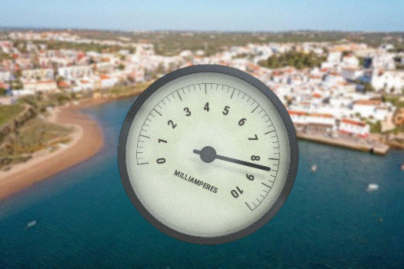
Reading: {"value": 8.4, "unit": "mA"}
